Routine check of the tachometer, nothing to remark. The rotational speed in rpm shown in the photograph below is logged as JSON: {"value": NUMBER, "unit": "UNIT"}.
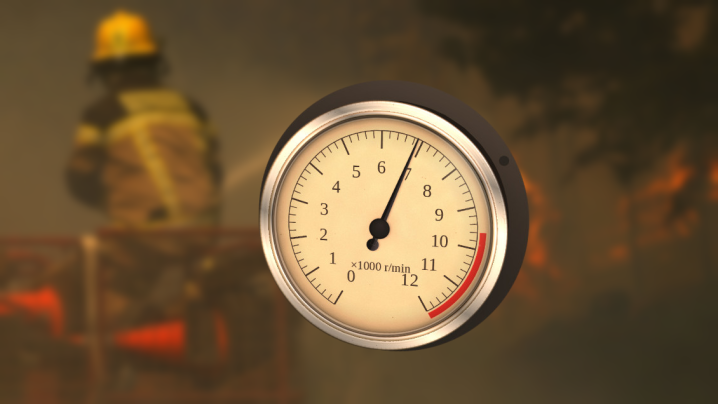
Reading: {"value": 6900, "unit": "rpm"}
